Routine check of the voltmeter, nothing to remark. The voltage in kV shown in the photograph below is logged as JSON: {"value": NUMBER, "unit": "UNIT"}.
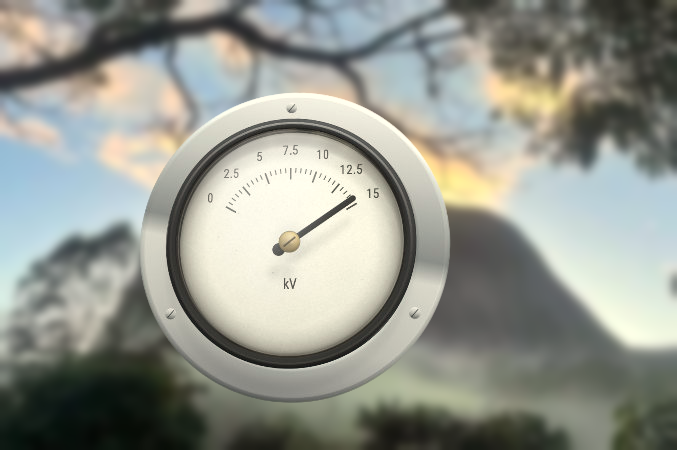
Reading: {"value": 14.5, "unit": "kV"}
